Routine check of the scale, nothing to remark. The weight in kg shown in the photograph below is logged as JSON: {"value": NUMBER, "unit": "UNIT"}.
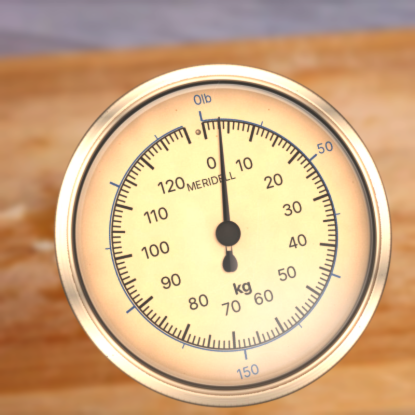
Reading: {"value": 3, "unit": "kg"}
